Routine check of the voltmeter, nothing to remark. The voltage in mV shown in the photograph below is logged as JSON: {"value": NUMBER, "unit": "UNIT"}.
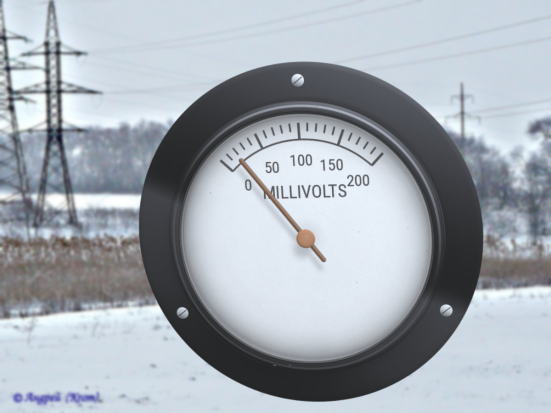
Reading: {"value": 20, "unit": "mV"}
